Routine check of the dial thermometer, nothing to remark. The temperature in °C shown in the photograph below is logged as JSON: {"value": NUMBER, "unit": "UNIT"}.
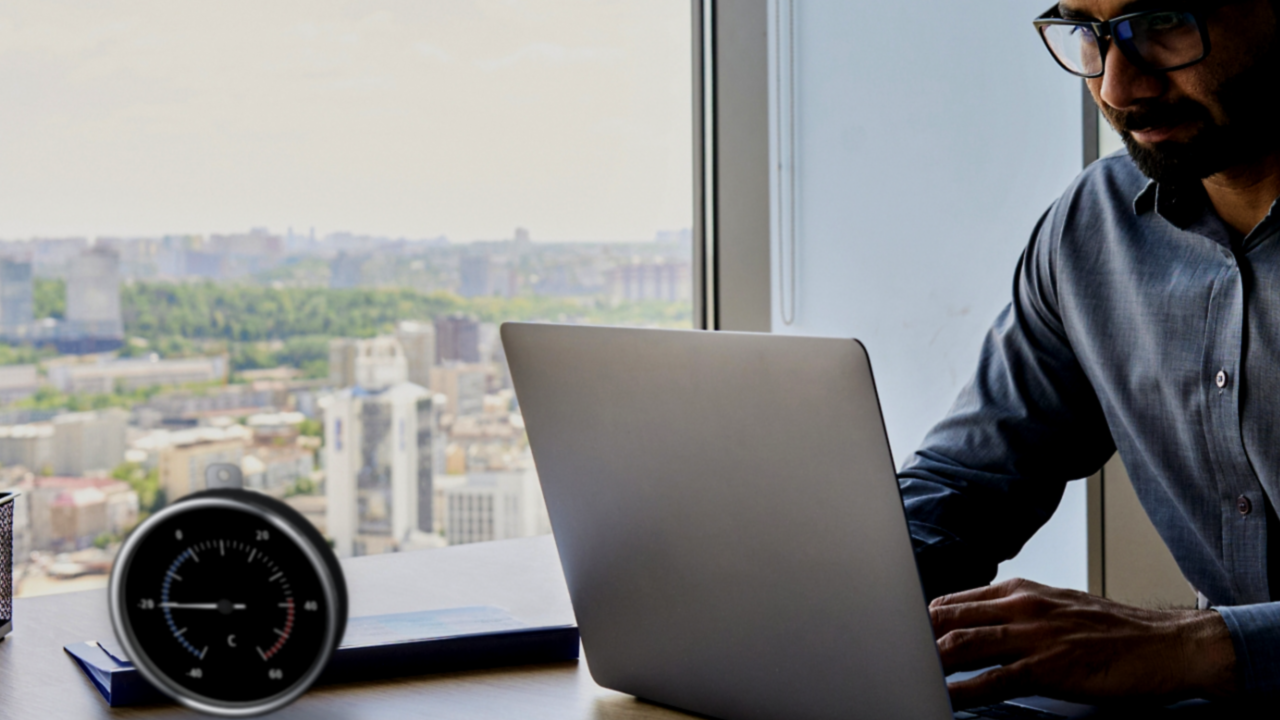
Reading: {"value": -20, "unit": "°C"}
